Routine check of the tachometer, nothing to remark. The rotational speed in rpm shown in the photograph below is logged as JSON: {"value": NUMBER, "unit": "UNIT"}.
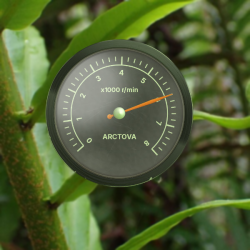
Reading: {"value": 6000, "unit": "rpm"}
